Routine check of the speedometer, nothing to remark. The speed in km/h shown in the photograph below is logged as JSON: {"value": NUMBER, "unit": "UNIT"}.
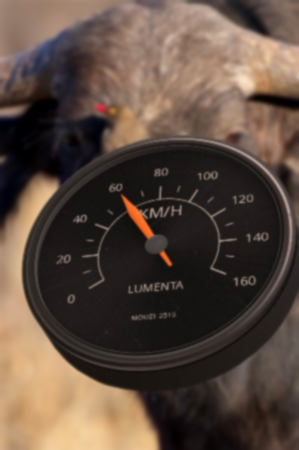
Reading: {"value": 60, "unit": "km/h"}
